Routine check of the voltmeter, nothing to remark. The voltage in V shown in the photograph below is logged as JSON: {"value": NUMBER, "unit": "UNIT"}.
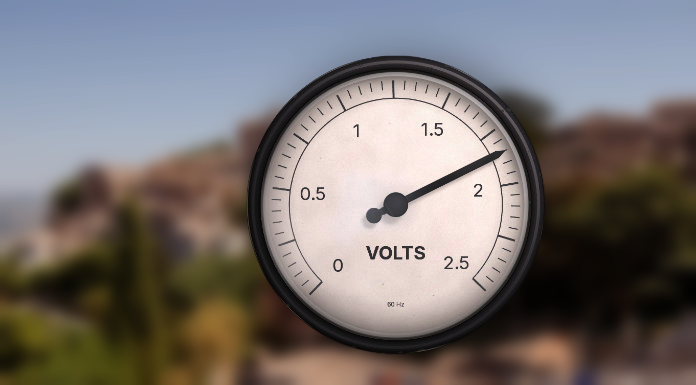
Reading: {"value": 1.85, "unit": "V"}
